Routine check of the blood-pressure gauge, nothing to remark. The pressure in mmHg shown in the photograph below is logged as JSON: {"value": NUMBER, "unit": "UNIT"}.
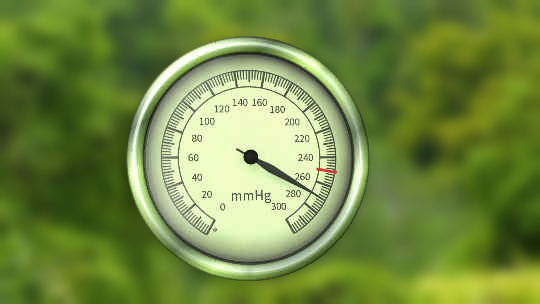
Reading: {"value": 270, "unit": "mmHg"}
